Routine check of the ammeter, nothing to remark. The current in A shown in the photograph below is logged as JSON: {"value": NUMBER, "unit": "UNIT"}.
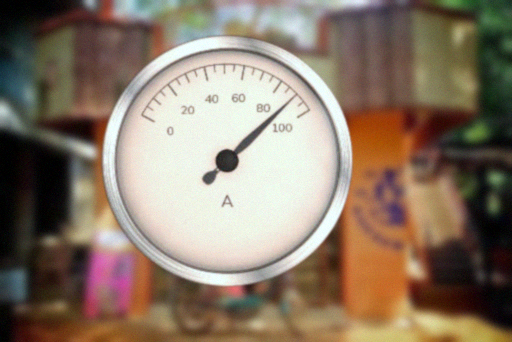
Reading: {"value": 90, "unit": "A"}
